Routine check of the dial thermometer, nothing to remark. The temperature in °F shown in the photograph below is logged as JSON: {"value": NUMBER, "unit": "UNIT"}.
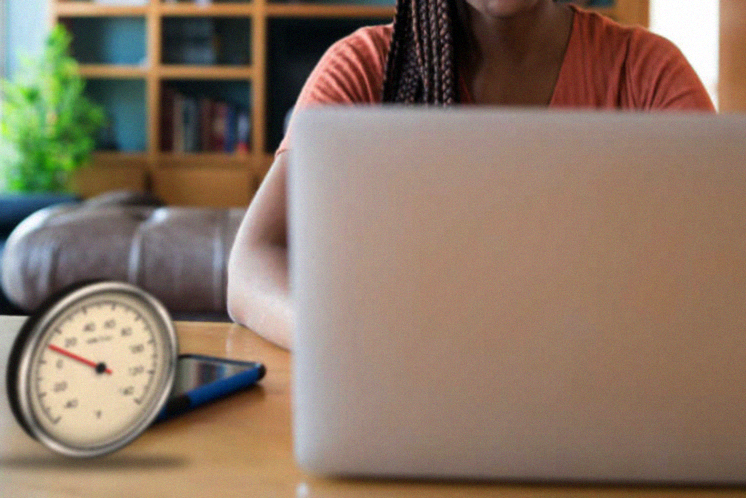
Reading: {"value": 10, "unit": "°F"}
